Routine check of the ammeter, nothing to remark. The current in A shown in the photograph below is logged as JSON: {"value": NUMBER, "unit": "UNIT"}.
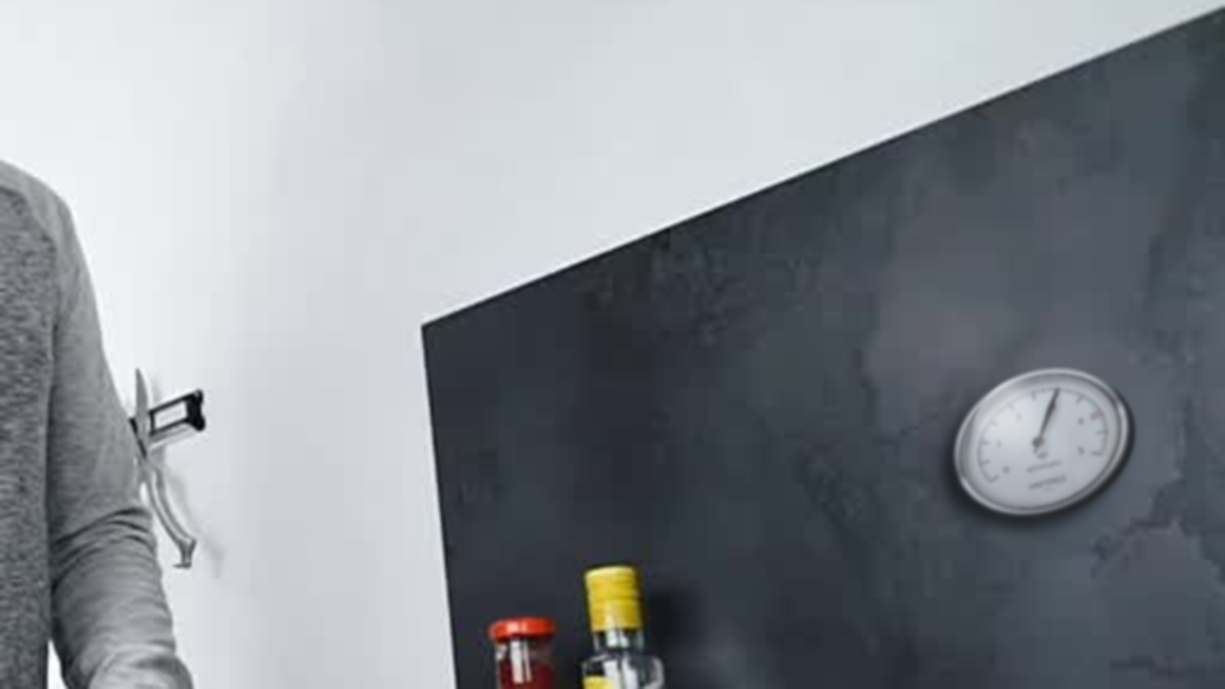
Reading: {"value": 3, "unit": "A"}
